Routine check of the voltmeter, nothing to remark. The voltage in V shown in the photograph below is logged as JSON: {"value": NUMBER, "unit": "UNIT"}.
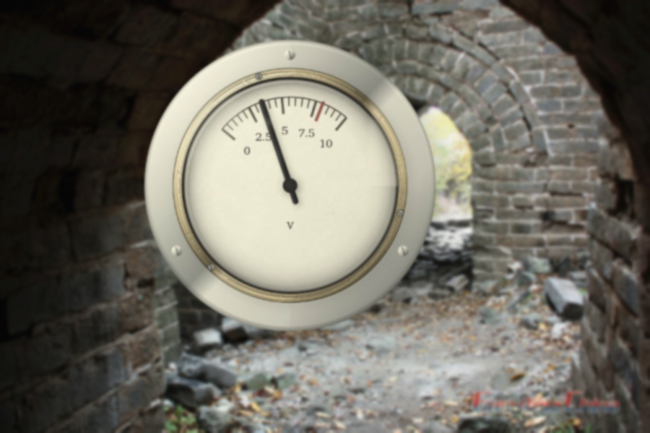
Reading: {"value": 3.5, "unit": "V"}
